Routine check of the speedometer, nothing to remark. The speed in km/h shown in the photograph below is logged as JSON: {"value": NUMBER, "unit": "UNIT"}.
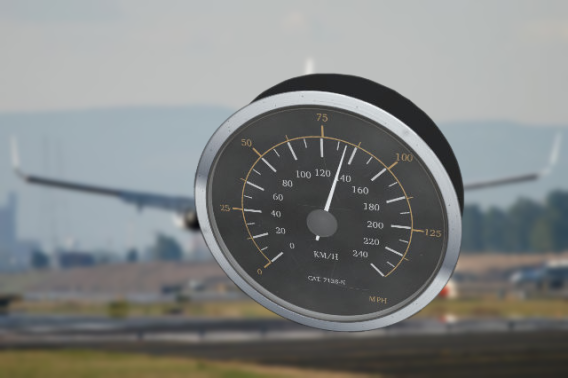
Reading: {"value": 135, "unit": "km/h"}
